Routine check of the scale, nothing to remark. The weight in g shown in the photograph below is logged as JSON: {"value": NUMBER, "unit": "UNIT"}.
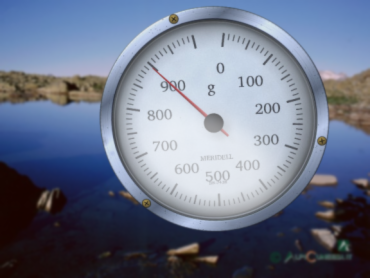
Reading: {"value": 900, "unit": "g"}
